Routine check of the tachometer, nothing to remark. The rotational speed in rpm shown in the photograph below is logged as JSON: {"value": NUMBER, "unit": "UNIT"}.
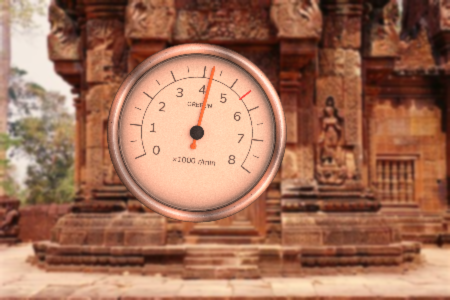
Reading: {"value": 4250, "unit": "rpm"}
